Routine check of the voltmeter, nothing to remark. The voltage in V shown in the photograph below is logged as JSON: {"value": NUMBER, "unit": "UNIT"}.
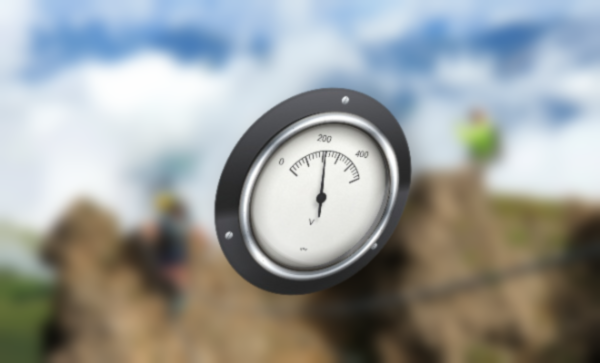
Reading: {"value": 200, "unit": "V"}
